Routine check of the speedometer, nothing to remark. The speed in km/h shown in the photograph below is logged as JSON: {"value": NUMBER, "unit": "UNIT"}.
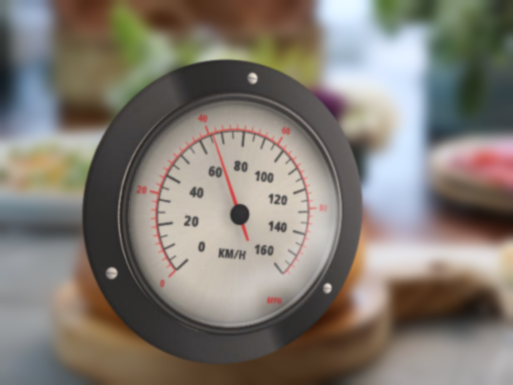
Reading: {"value": 65, "unit": "km/h"}
